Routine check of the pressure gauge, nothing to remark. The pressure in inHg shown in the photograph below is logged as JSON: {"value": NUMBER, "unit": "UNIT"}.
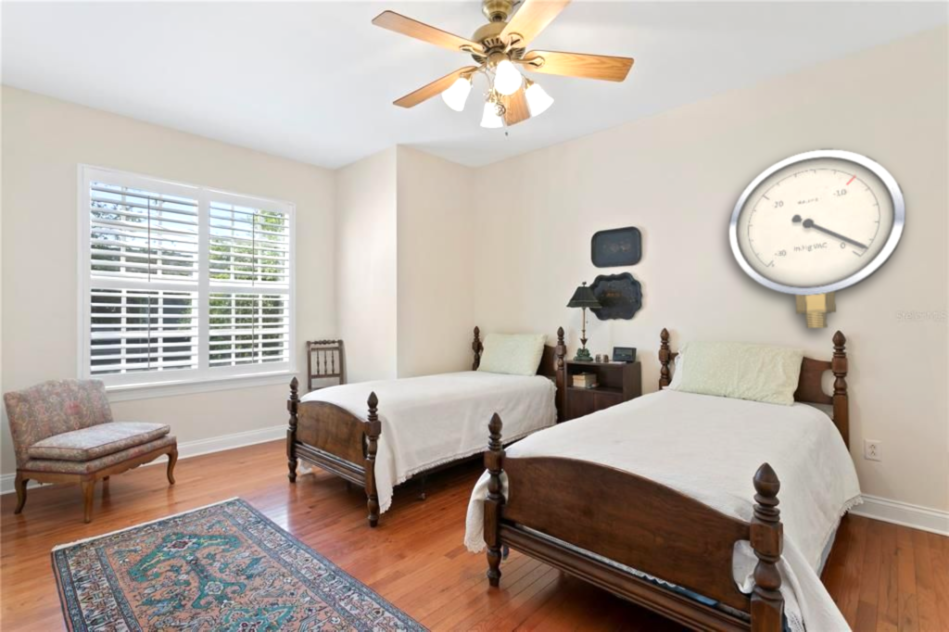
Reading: {"value": -1, "unit": "inHg"}
